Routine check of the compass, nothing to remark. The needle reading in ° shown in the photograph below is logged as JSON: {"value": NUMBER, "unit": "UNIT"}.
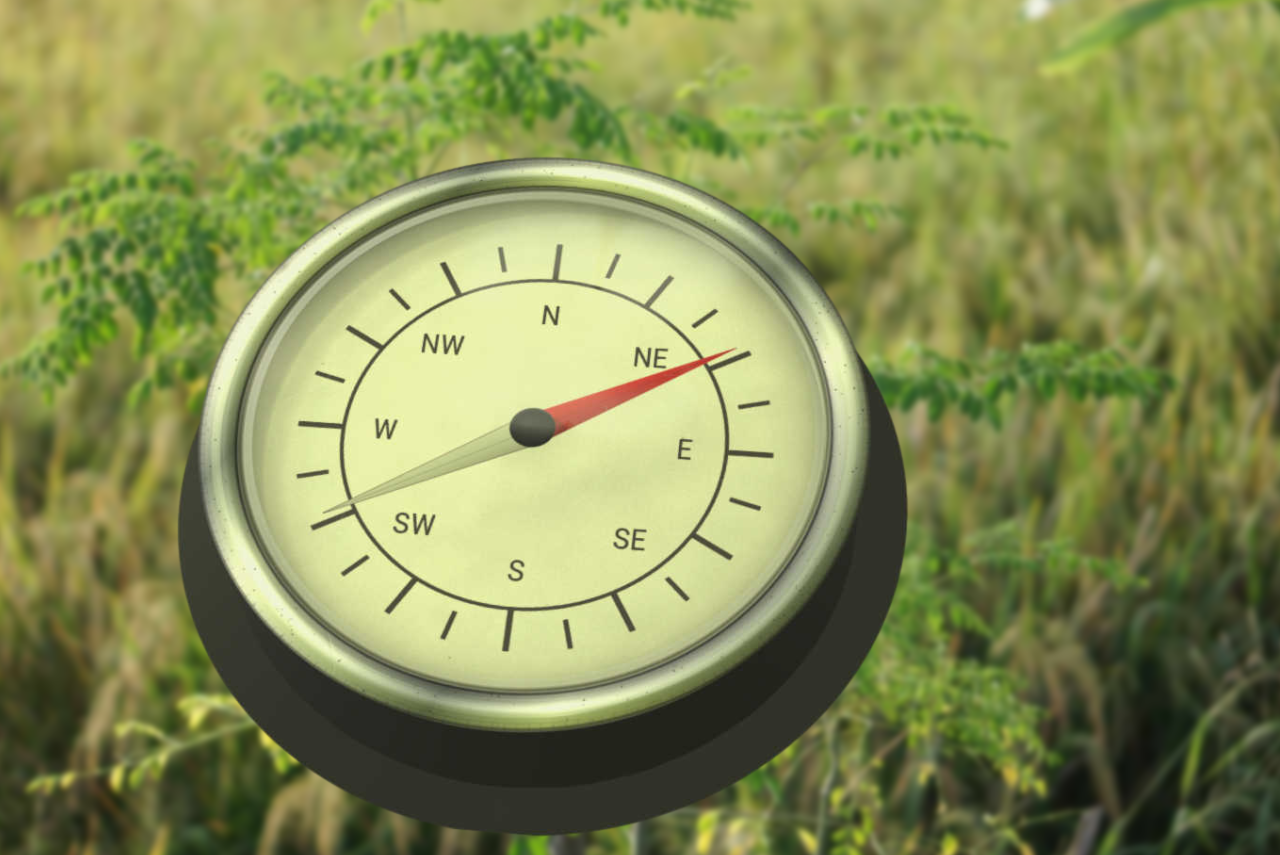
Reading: {"value": 60, "unit": "°"}
